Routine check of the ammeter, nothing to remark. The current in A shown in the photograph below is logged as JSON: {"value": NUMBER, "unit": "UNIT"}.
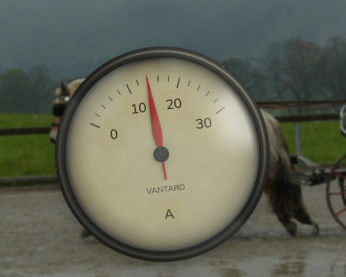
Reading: {"value": 14, "unit": "A"}
